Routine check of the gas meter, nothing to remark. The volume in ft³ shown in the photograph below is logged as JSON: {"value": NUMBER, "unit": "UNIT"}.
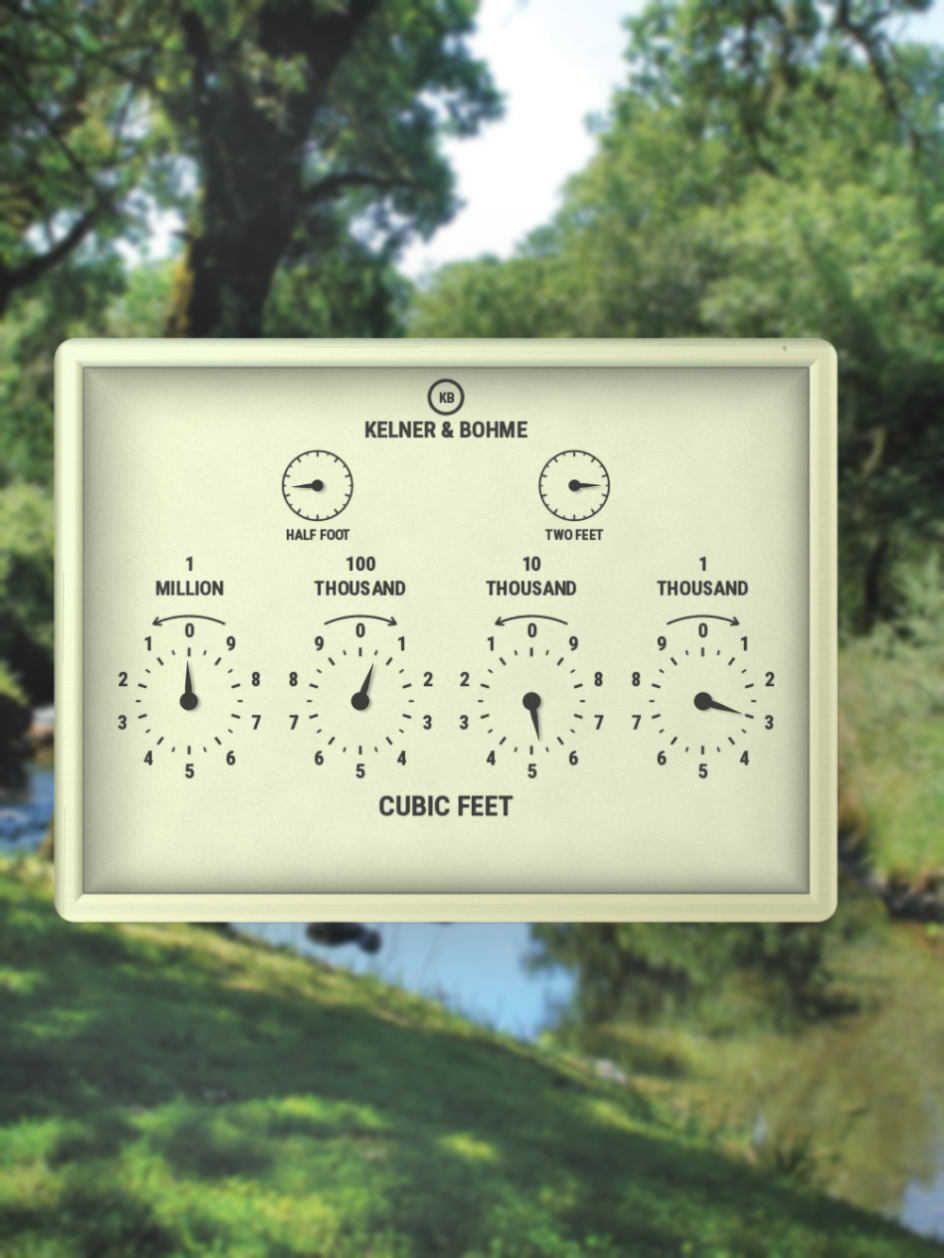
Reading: {"value": 5300, "unit": "ft³"}
